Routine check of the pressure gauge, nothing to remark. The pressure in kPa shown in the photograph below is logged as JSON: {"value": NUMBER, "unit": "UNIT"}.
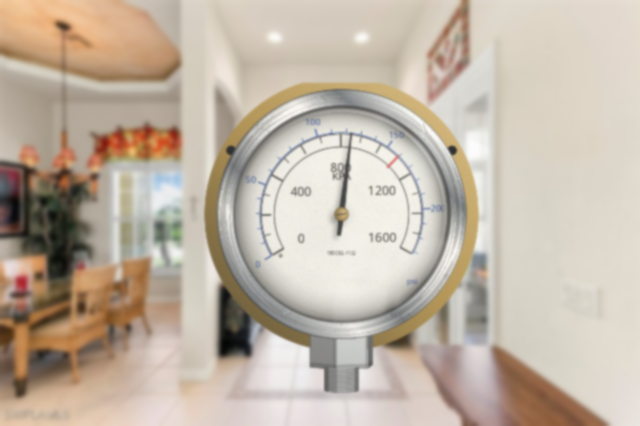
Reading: {"value": 850, "unit": "kPa"}
